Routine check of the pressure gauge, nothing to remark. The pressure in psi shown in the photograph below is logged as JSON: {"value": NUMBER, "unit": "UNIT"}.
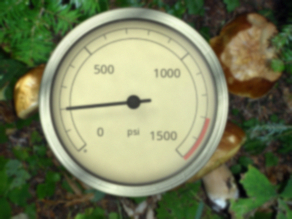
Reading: {"value": 200, "unit": "psi"}
